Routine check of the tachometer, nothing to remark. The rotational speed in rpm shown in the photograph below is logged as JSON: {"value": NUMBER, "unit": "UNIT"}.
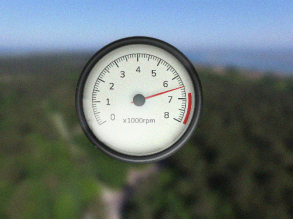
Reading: {"value": 6500, "unit": "rpm"}
